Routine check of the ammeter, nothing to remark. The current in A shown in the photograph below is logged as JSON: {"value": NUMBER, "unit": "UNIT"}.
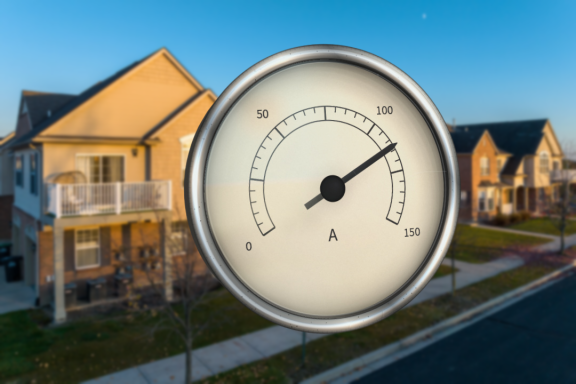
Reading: {"value": 112.5, "unit": "A"}
